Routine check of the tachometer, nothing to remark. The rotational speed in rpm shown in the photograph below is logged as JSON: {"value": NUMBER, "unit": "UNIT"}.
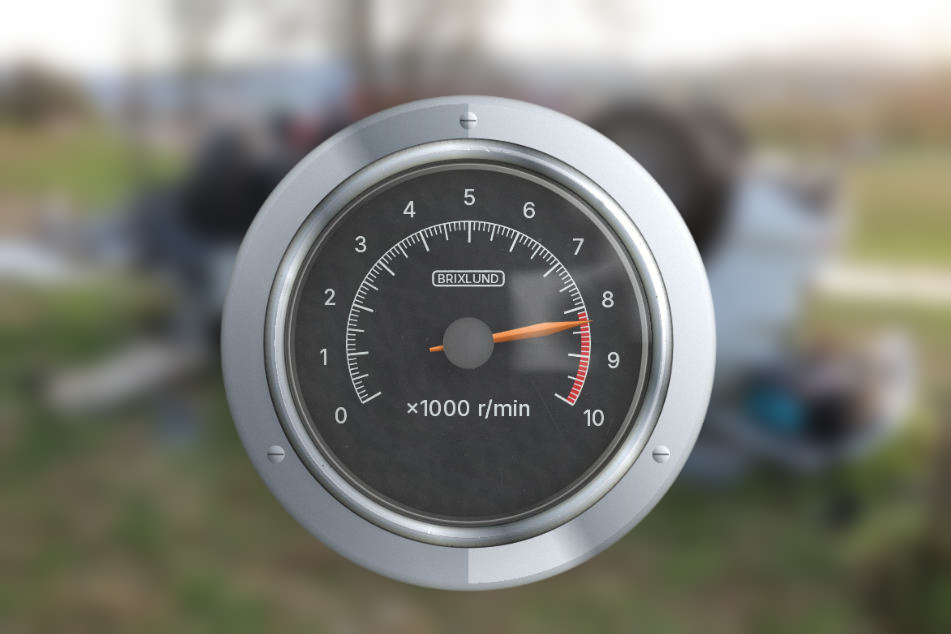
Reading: {"value": 8300, "unit": "rpm"}
